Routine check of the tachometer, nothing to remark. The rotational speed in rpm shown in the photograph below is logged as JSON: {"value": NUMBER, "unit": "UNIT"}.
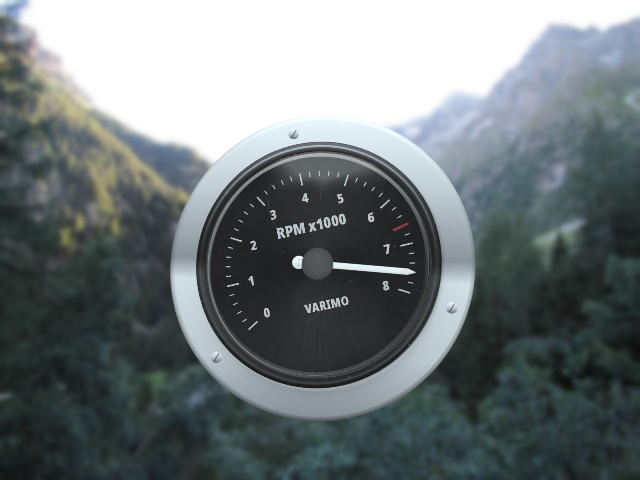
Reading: {"value": 7600, "unit": "rpm"}
